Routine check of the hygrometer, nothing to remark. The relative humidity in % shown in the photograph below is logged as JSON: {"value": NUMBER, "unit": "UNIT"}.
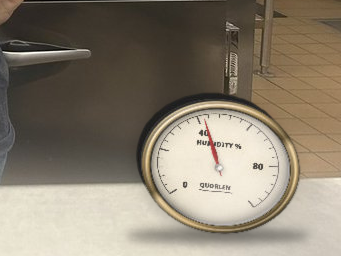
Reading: {"value": 42, "unit": "%"}
